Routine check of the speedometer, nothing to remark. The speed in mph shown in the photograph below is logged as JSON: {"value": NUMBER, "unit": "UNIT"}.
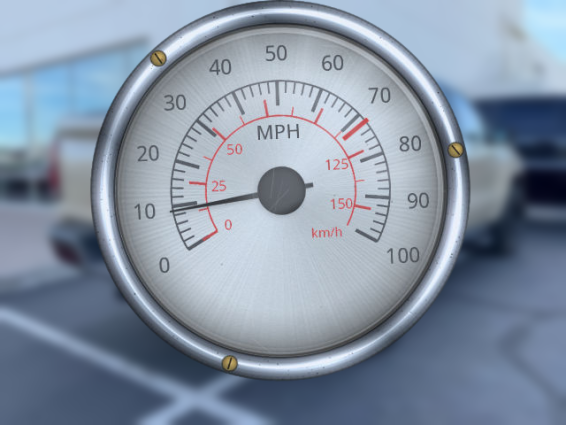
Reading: {"value": 9, "unit": "mph"}
